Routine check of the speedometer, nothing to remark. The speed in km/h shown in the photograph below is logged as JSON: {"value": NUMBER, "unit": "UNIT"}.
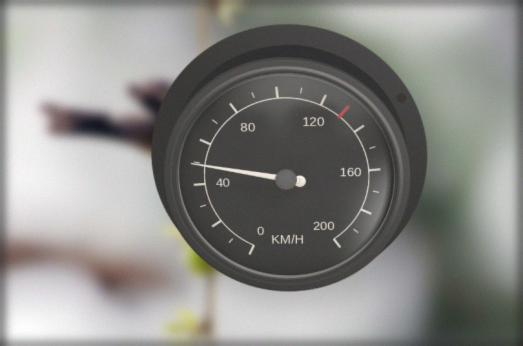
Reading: {"value": 50, "unit": "km/h"}
